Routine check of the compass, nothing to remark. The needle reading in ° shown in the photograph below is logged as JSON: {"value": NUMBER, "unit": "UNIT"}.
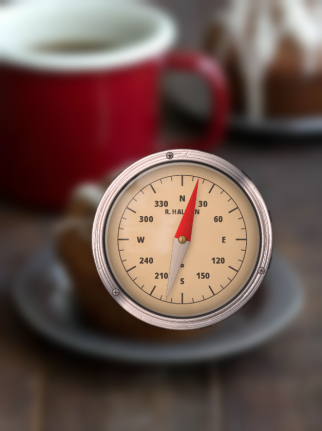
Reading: {"value": 15, "unit": "°"}
